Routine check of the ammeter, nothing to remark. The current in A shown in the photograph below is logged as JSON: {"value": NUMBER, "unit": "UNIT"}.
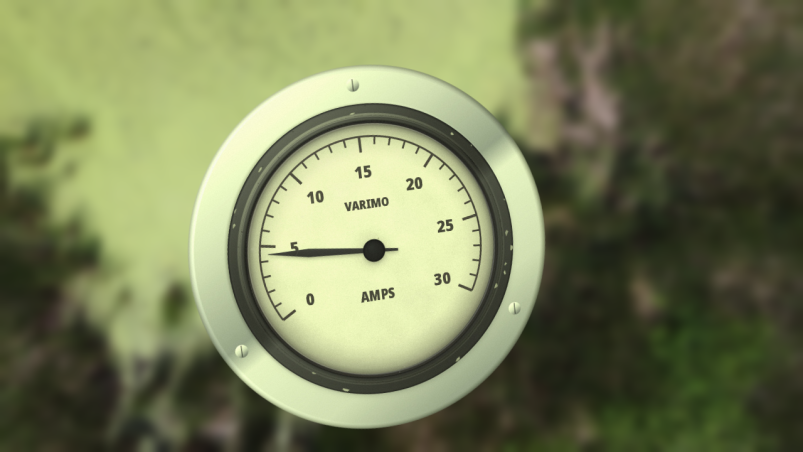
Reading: {"value": 4.5, "unit": "A"}
